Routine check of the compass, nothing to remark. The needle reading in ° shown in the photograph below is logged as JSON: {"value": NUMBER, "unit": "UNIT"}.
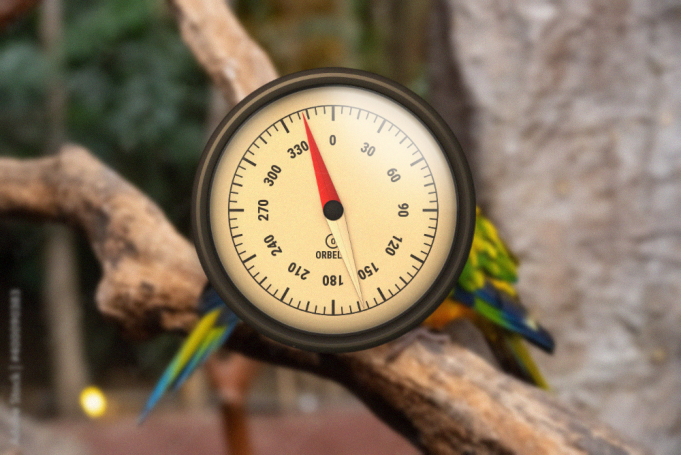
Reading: {"value": 342.5, "unit": "°"}
